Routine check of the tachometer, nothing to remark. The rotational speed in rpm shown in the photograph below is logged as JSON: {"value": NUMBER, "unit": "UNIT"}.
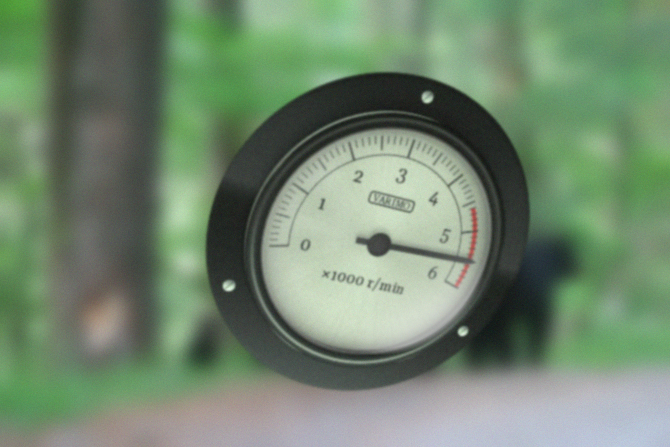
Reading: {"value": 5500, "unit": "rpm"}
